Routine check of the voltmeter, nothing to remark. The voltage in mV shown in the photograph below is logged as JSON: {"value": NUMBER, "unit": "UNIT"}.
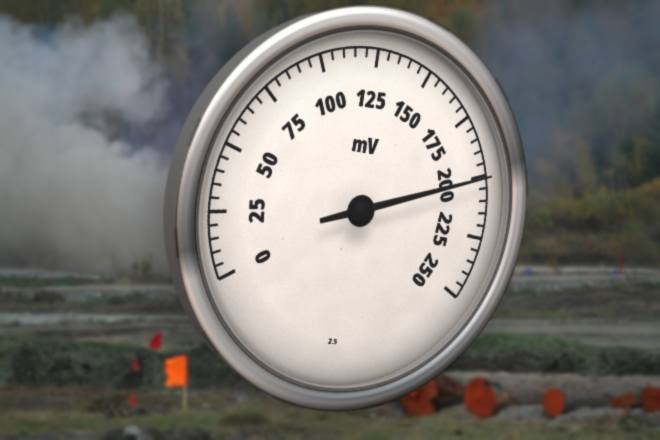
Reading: {"value": 200, "unit": "mV"}
